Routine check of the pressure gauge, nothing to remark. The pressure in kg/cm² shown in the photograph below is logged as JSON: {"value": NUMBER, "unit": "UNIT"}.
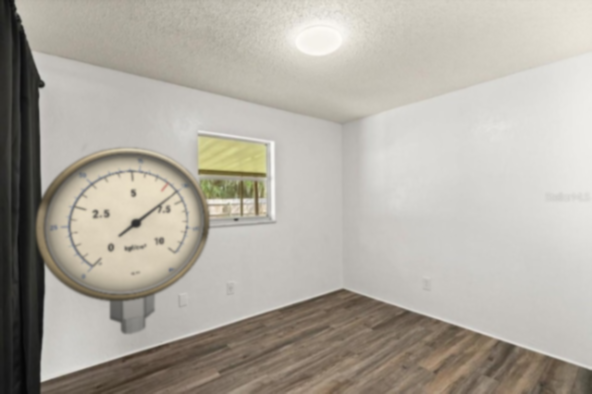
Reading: {"value": 7, "unit": "kg/cm²"}
